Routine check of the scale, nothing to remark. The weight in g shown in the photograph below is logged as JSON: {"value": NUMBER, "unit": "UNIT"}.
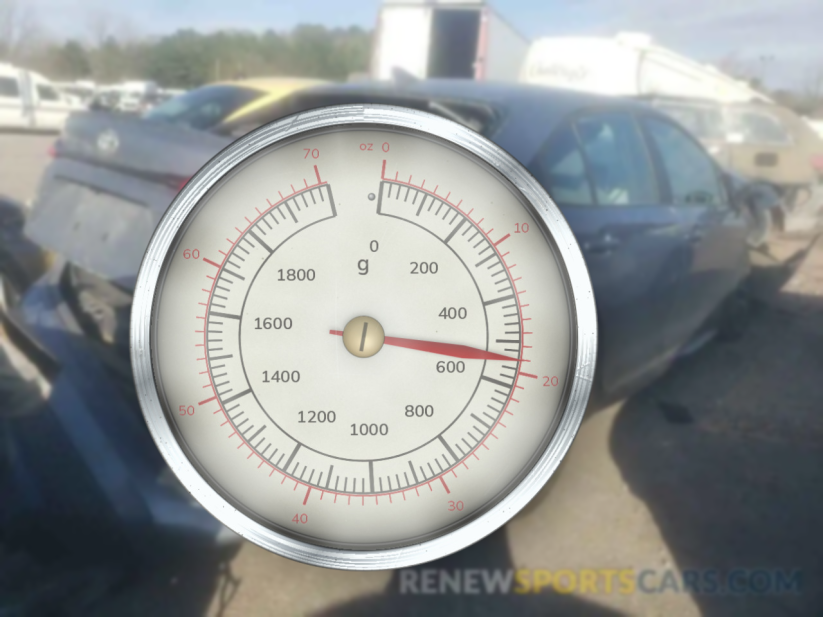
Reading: {"value": 540, "unit": "g"}
